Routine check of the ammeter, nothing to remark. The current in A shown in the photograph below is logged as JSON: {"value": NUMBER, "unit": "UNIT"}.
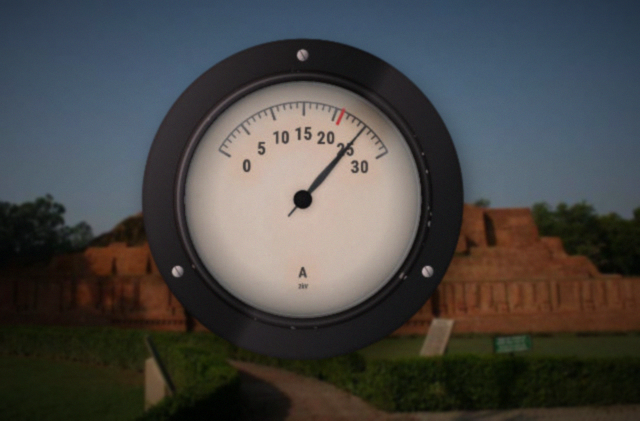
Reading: {"value": 25, "unit": "A"}
